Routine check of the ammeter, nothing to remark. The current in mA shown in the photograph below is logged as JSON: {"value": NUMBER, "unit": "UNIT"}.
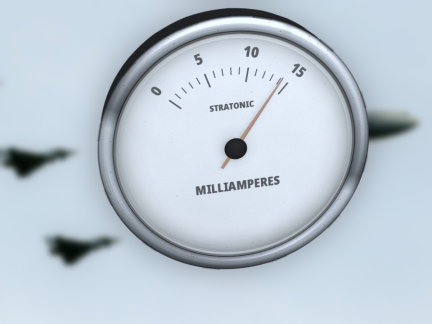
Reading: {"value": 14, "unit": "mA"}
